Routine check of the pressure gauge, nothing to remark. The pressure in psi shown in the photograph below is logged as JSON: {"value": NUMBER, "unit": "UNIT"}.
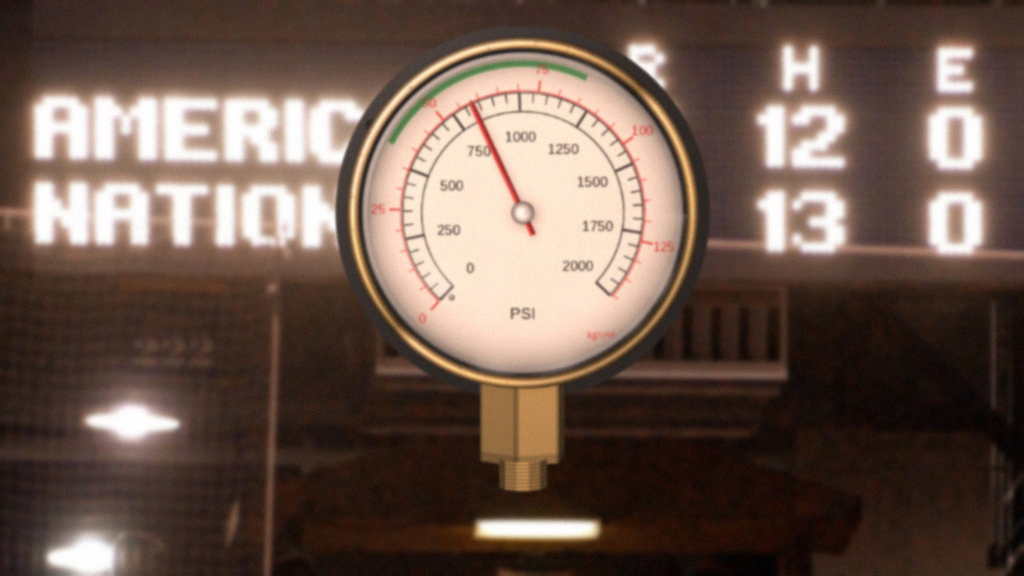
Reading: {"value": 825, "unit": "psi"}
